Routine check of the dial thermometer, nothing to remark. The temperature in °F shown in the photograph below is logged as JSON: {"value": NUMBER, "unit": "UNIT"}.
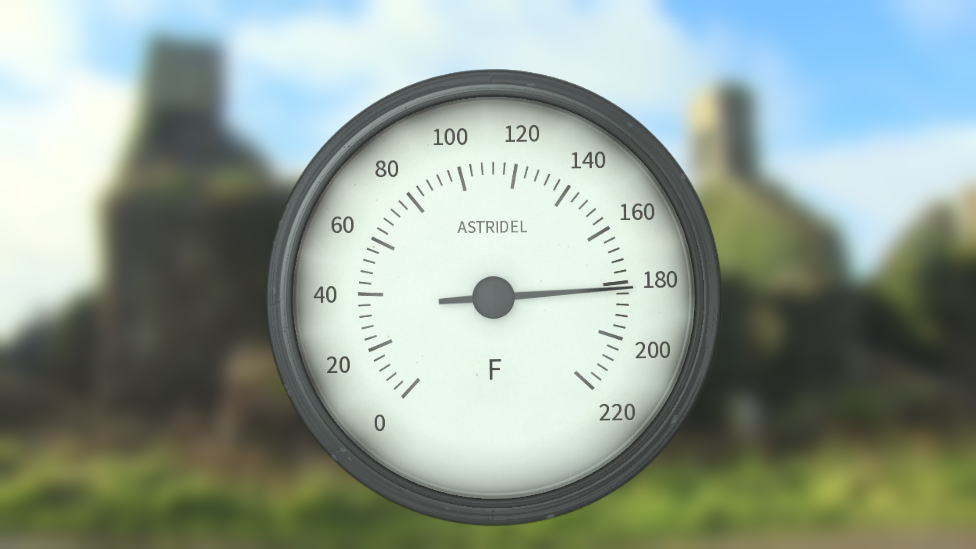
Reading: {"value": 182, "unit": "°F"}
